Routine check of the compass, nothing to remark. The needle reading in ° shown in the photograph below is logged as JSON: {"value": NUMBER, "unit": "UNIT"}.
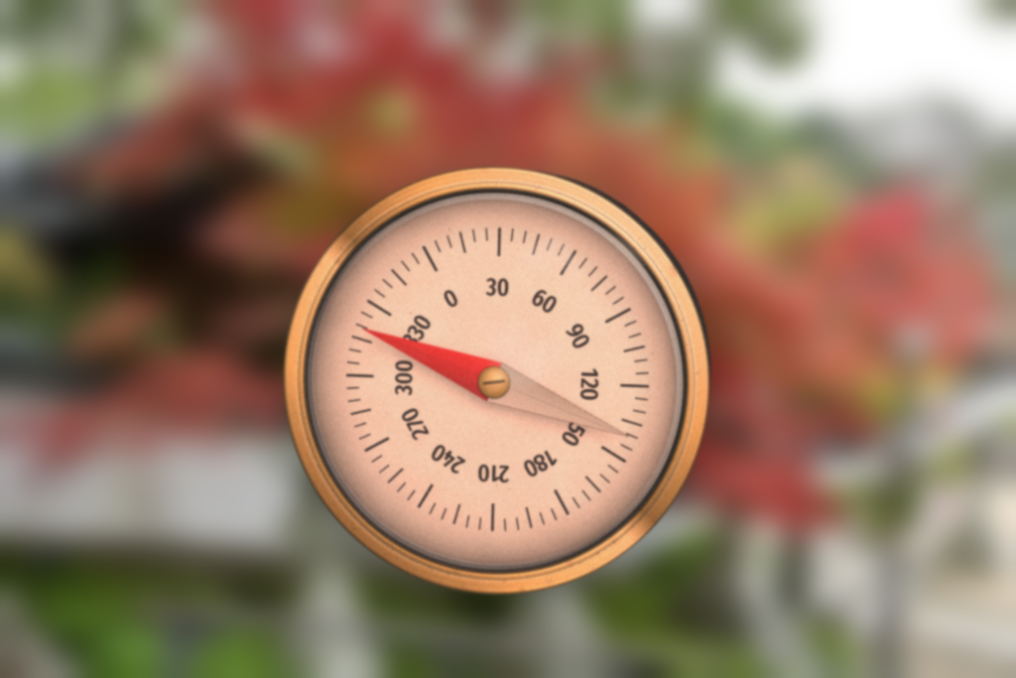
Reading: {"value": 320, "unit": "°"}
